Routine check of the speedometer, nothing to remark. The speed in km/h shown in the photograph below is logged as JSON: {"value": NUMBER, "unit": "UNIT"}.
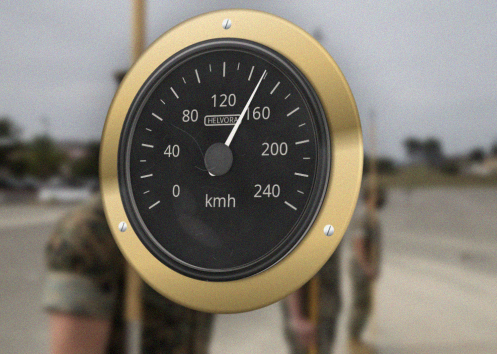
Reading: {"value": 150, "unit": "km/h"}
